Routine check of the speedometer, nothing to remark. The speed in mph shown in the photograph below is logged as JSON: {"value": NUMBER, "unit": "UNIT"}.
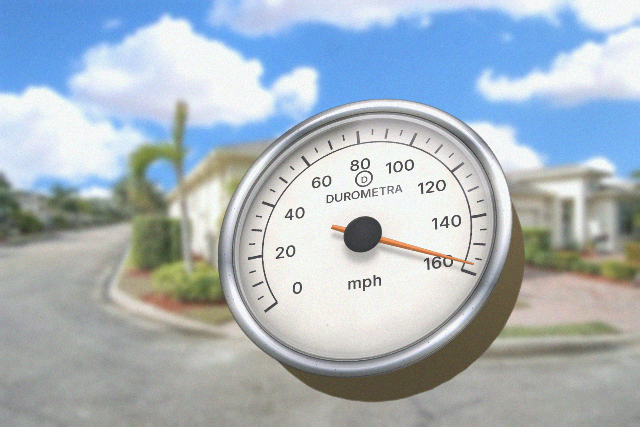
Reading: {"value": 157.5, "unit": "mph"}
